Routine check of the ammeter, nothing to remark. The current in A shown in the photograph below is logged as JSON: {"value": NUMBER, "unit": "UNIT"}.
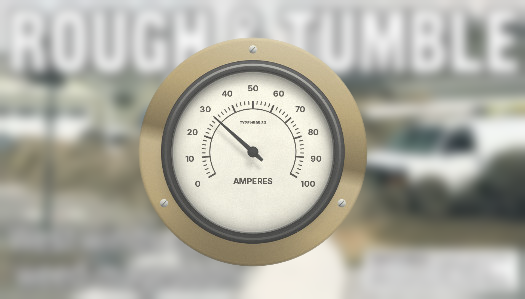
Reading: {"value": 30, "unit": "A"}
